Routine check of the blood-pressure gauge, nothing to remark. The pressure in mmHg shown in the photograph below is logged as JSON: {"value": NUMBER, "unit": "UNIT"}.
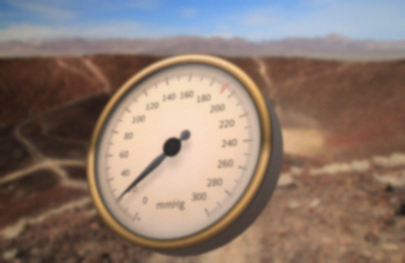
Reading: {"value": 20, "unit": "mmHg"}
